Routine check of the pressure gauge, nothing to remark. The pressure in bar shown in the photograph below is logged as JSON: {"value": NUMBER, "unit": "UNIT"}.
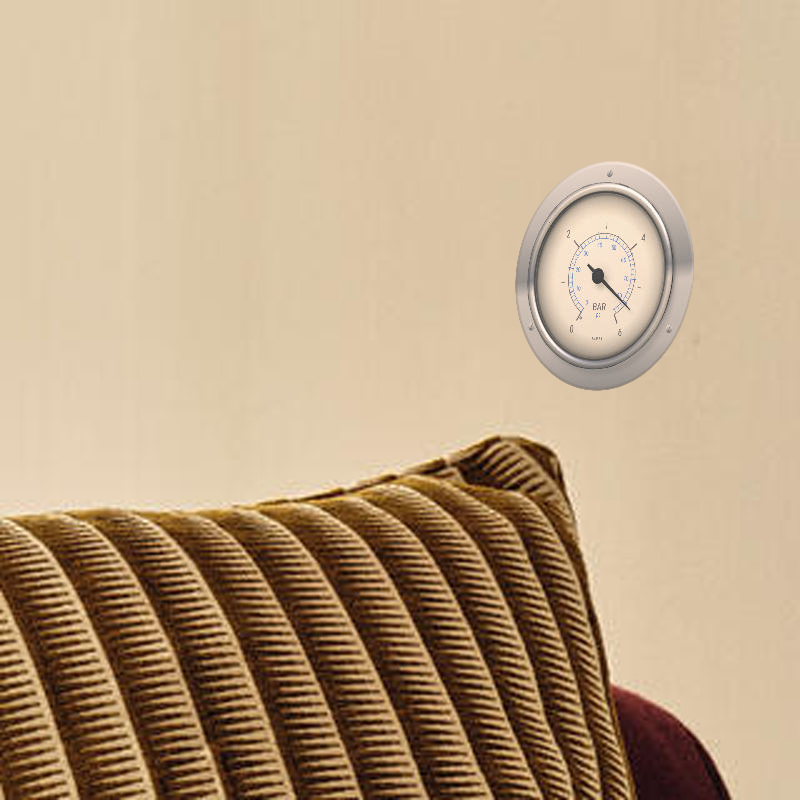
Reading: {"value": 5.5, "unit": "bar"}
